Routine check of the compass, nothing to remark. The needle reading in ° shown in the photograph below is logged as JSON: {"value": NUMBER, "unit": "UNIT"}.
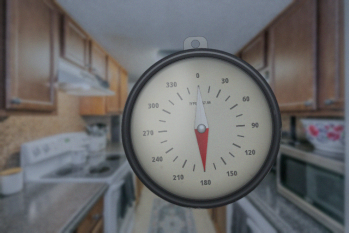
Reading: {"value": 180, "unit": "°"}
